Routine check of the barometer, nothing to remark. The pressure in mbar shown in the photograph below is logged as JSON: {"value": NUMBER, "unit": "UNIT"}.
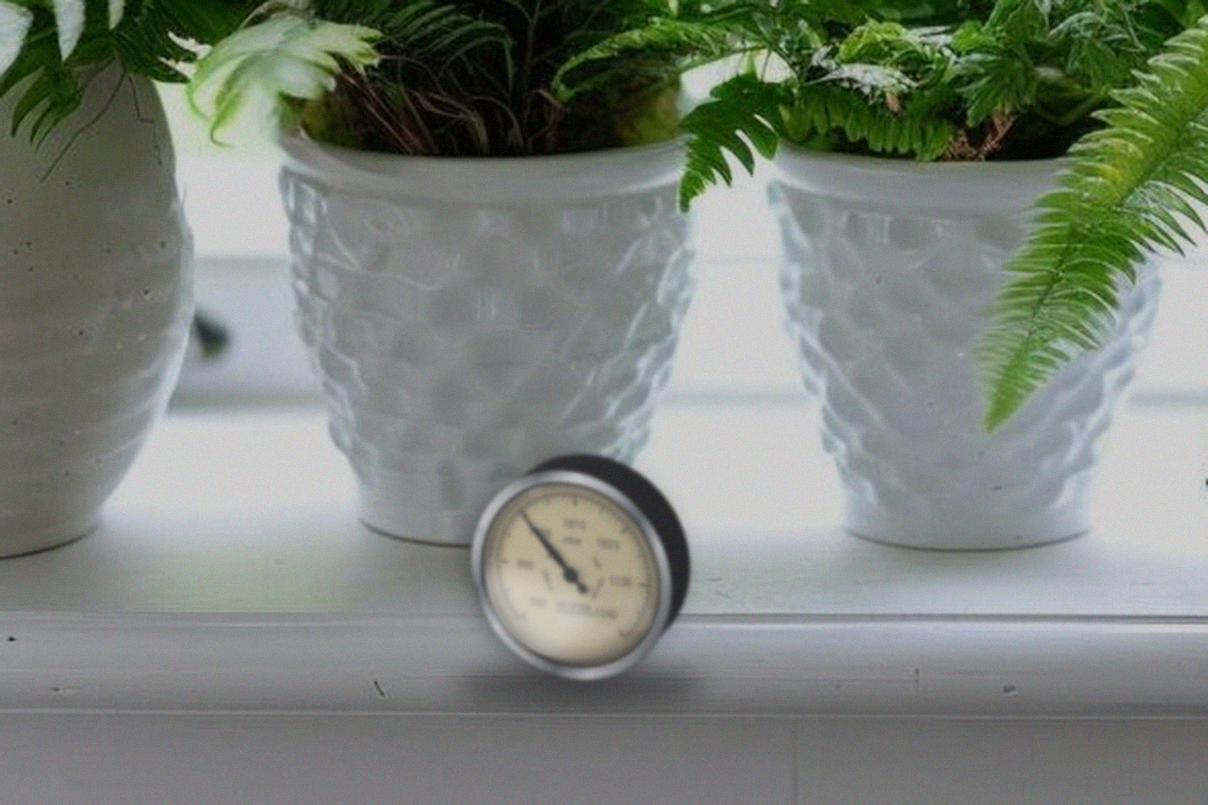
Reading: {"value": 1000, "unit": "mbar"}
